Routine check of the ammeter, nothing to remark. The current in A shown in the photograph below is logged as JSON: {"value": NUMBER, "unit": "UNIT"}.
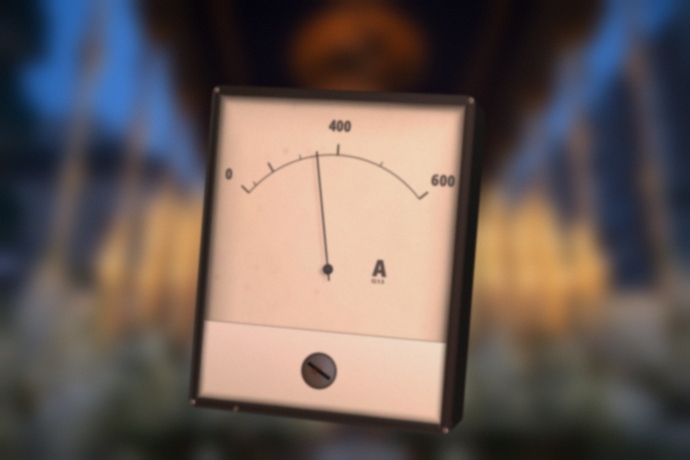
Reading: {"value": 350, "unit": "A"}
